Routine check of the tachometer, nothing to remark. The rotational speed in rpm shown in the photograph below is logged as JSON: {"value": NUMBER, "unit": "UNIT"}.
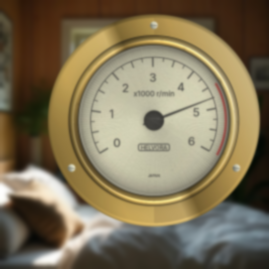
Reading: {"value": 4750, "unit": "rpm"}
